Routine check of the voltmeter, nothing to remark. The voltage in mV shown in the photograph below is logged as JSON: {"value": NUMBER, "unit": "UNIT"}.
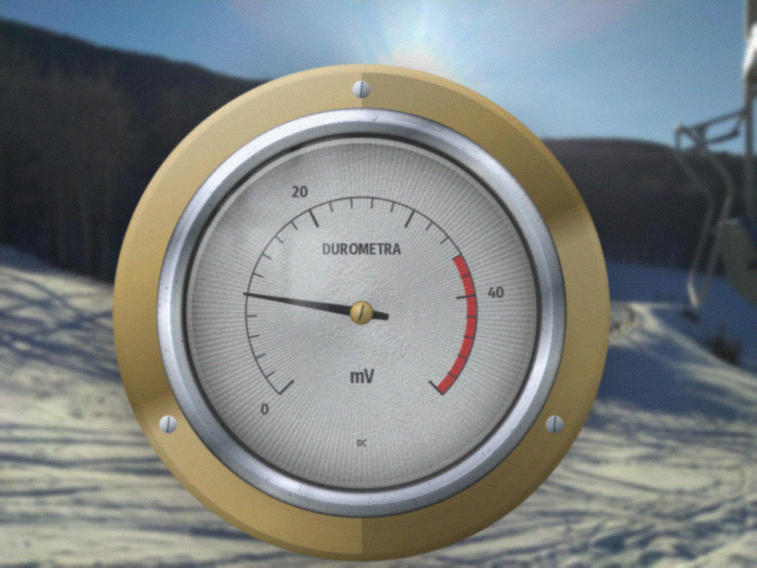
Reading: {"value": 10, "unit": "mV"}
